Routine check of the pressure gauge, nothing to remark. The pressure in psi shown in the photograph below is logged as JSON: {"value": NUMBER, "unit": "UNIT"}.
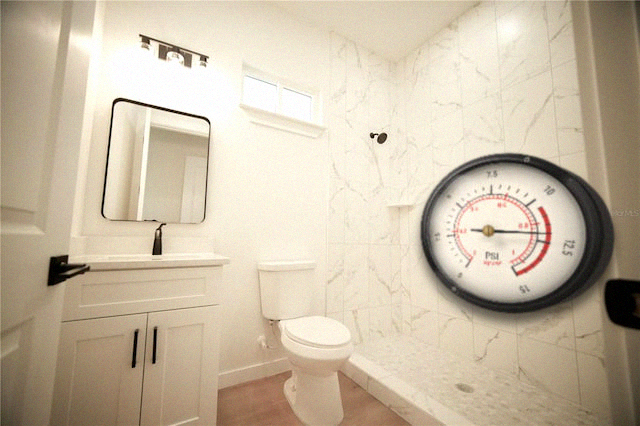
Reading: {"value": 12, "unit": "psi"}
